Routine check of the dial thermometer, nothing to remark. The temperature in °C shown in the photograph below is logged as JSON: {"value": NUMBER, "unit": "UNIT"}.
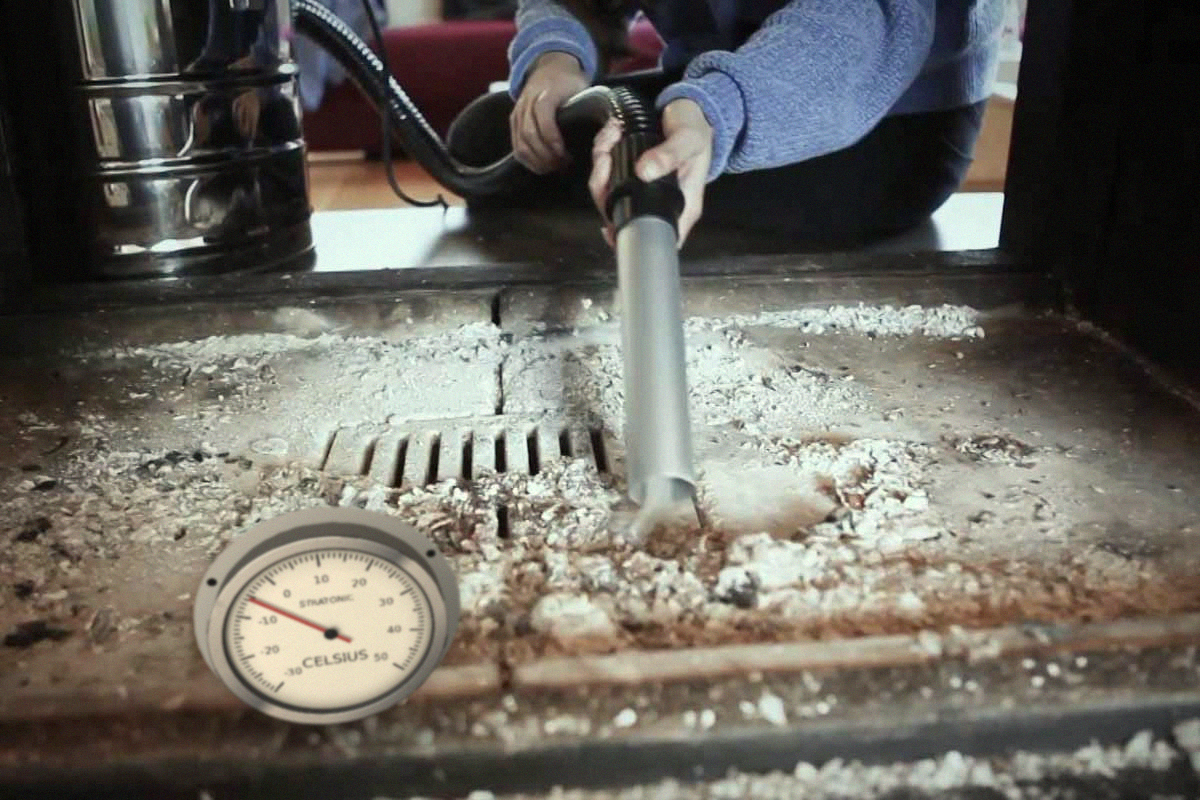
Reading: {"value": -5, "unit": "°C"}
